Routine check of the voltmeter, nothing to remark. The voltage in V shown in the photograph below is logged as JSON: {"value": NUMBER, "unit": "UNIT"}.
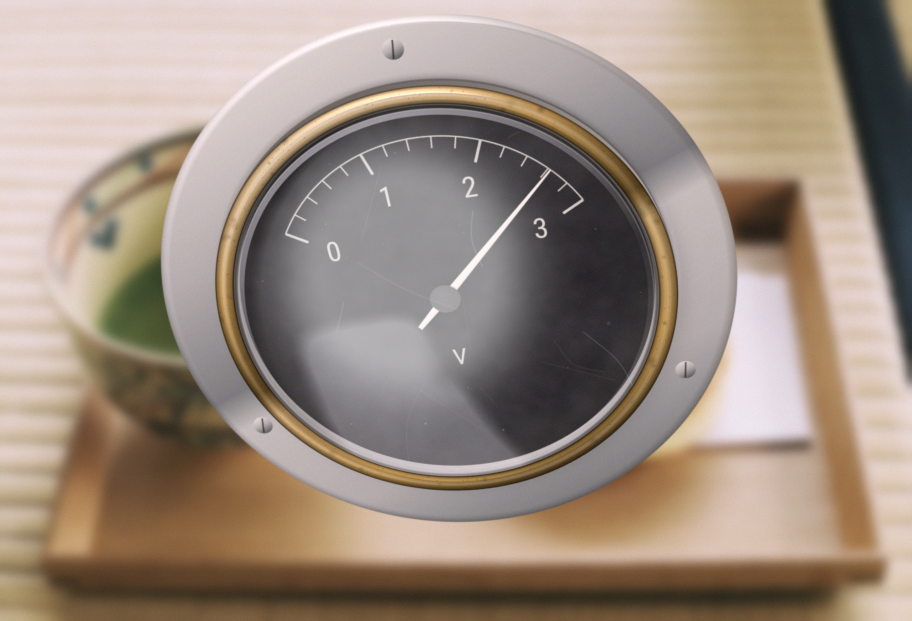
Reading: {"value": 2.6, "unit": "V"}
